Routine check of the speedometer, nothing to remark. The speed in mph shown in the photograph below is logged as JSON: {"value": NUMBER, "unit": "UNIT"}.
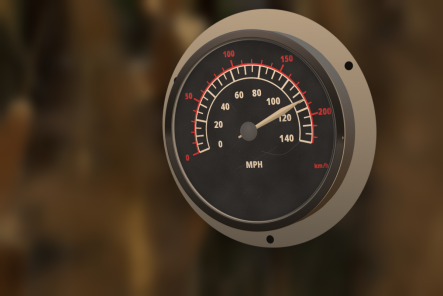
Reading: {"value": 115, "unit": "mph"}
